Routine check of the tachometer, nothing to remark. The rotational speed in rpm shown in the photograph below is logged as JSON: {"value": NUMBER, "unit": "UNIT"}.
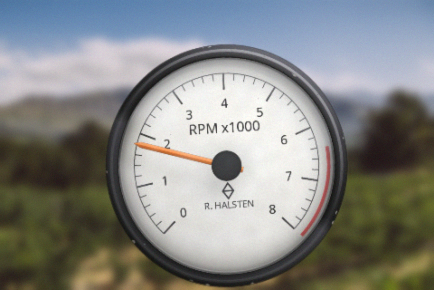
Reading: {"value": 1800, "unit": "rpm"}
